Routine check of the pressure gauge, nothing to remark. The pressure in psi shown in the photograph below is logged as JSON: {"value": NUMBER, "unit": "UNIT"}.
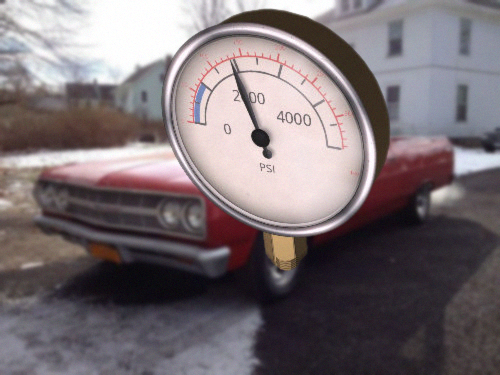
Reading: {"value": 2000, "unit": "psi"}
